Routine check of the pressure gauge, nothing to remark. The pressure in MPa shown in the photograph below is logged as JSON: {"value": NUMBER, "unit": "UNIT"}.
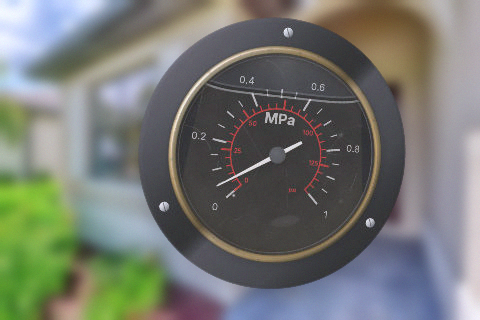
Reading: {"value": 0.05, "unit": "MPa"}
